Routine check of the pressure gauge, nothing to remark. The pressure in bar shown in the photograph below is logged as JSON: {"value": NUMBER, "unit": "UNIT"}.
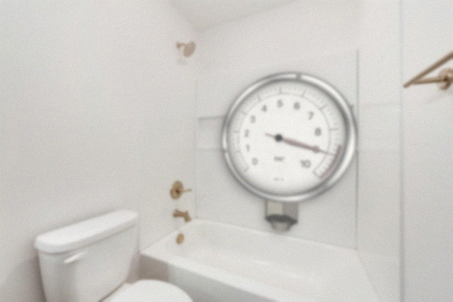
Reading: {"value": 9, "unit": "bar"}
